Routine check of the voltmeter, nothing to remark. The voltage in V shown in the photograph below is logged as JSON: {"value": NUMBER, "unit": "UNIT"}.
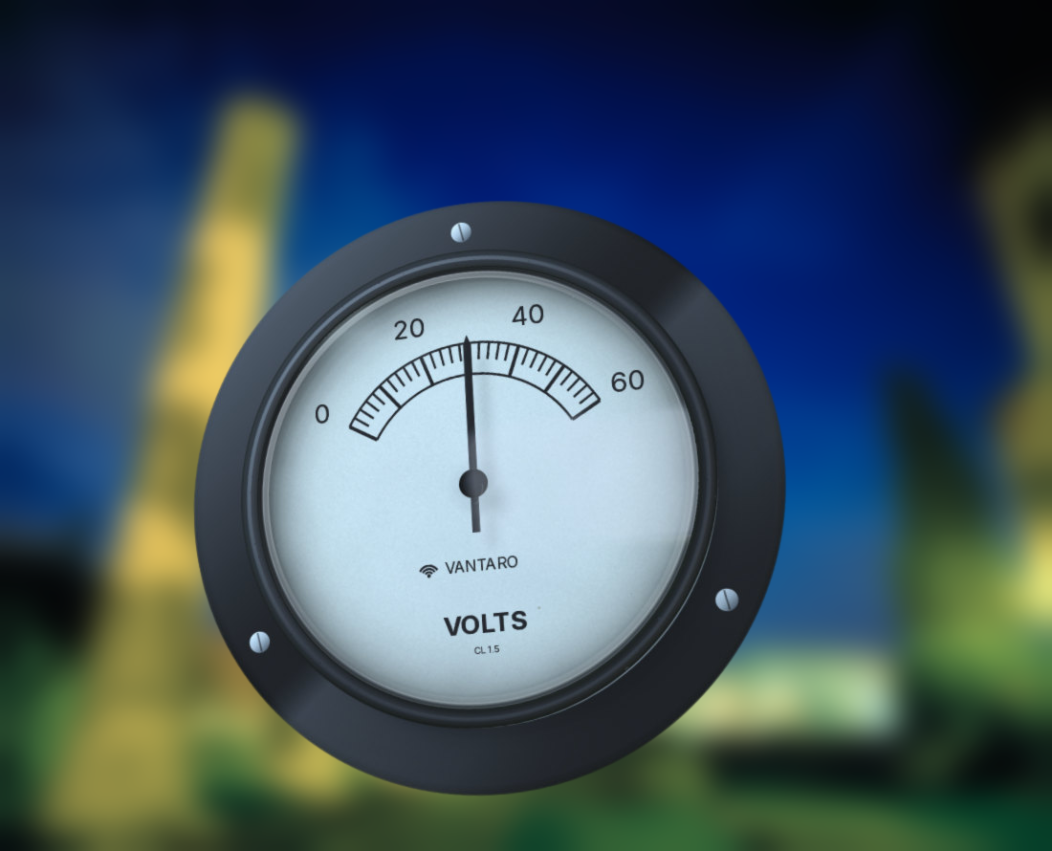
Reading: {"value": 30, "unit": "V"}
